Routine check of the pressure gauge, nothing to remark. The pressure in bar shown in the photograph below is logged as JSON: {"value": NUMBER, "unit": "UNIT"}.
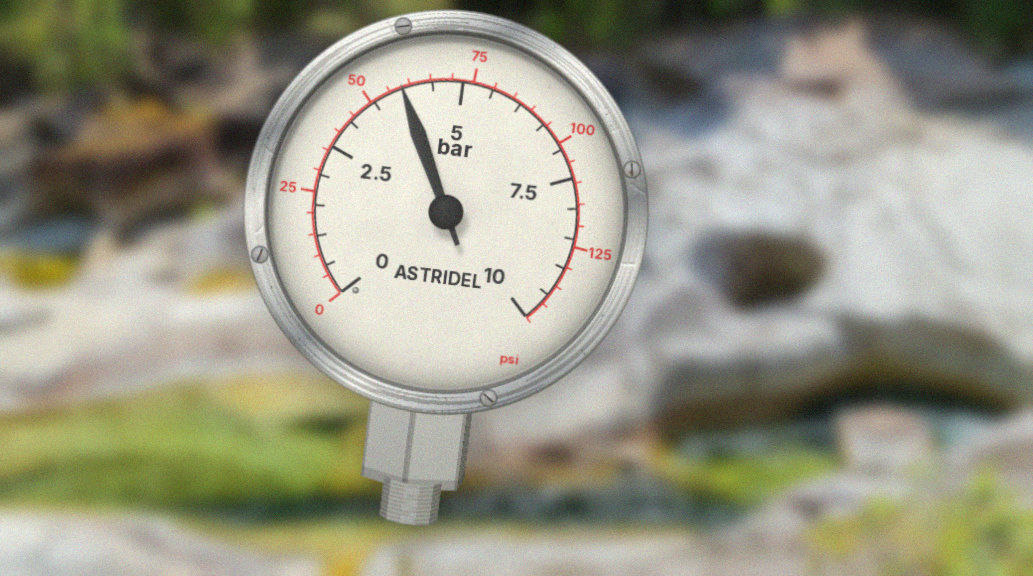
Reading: {"value": 4, "unit": "bar"}
